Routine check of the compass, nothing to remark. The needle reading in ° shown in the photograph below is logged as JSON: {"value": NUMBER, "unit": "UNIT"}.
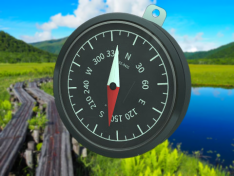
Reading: {"value": 160, "unit": "°"}
